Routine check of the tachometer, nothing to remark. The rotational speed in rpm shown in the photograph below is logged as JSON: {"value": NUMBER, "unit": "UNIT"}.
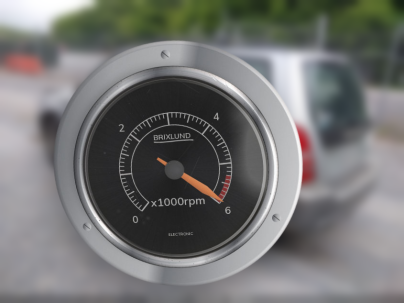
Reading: {"value": 5900, "unit": "rpm"}
